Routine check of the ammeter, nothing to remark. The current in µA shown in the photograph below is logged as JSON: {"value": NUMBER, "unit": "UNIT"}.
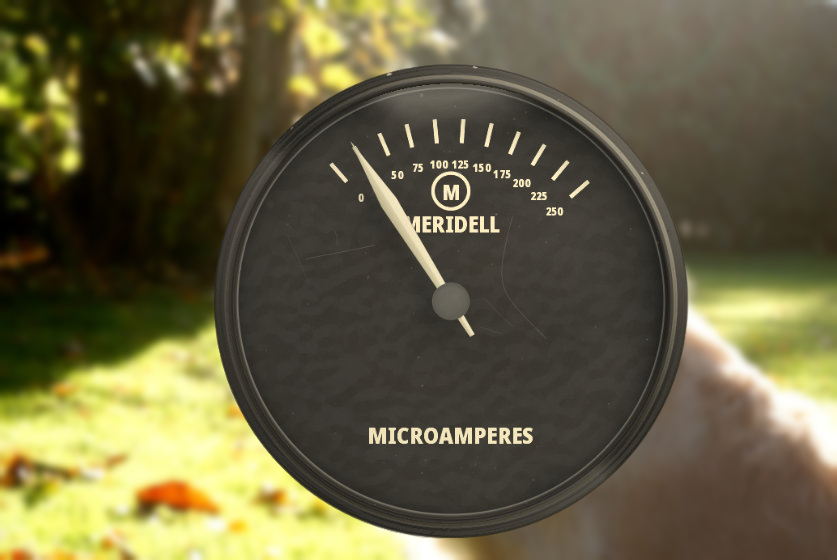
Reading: {"value": 25, "unit": "µA"}
